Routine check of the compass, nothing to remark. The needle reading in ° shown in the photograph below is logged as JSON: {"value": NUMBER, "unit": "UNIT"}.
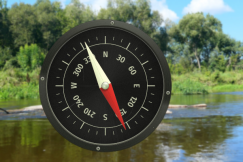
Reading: {"value": 155, "unit": "°"}
